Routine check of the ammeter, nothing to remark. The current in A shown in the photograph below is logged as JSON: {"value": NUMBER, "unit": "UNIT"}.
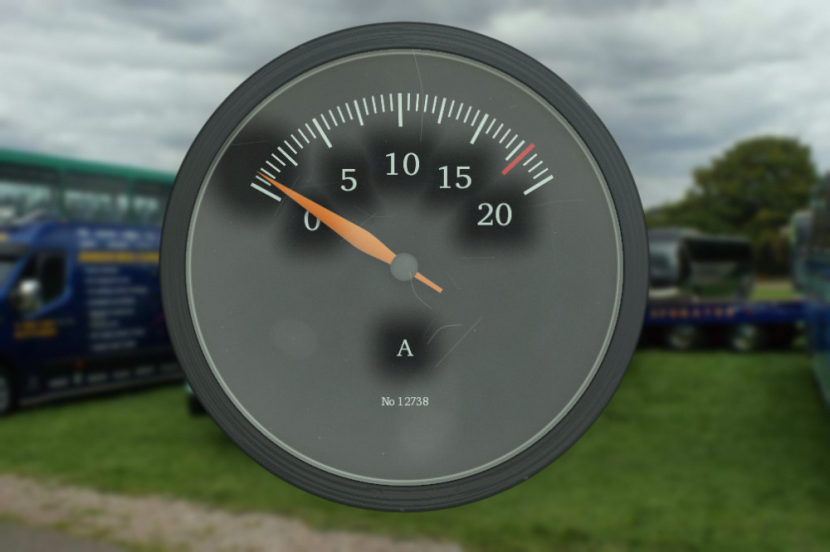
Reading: {"value": 0.75, "unit": "A"}
